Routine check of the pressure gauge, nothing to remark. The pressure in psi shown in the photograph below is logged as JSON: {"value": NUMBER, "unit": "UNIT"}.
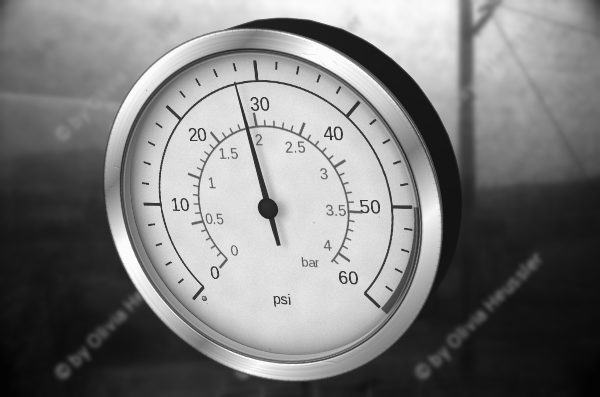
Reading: {"value": 28, "unit": "psi"}
